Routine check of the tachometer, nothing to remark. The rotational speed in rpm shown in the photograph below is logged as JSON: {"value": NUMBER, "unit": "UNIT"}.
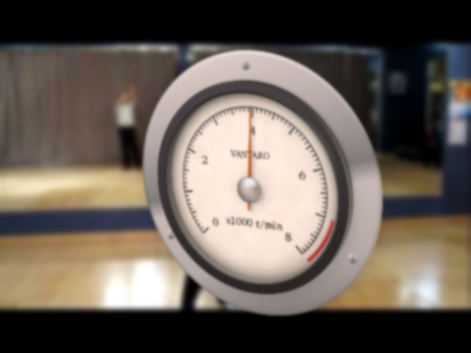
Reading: {"value": 4000, "unit": "rpm"}
